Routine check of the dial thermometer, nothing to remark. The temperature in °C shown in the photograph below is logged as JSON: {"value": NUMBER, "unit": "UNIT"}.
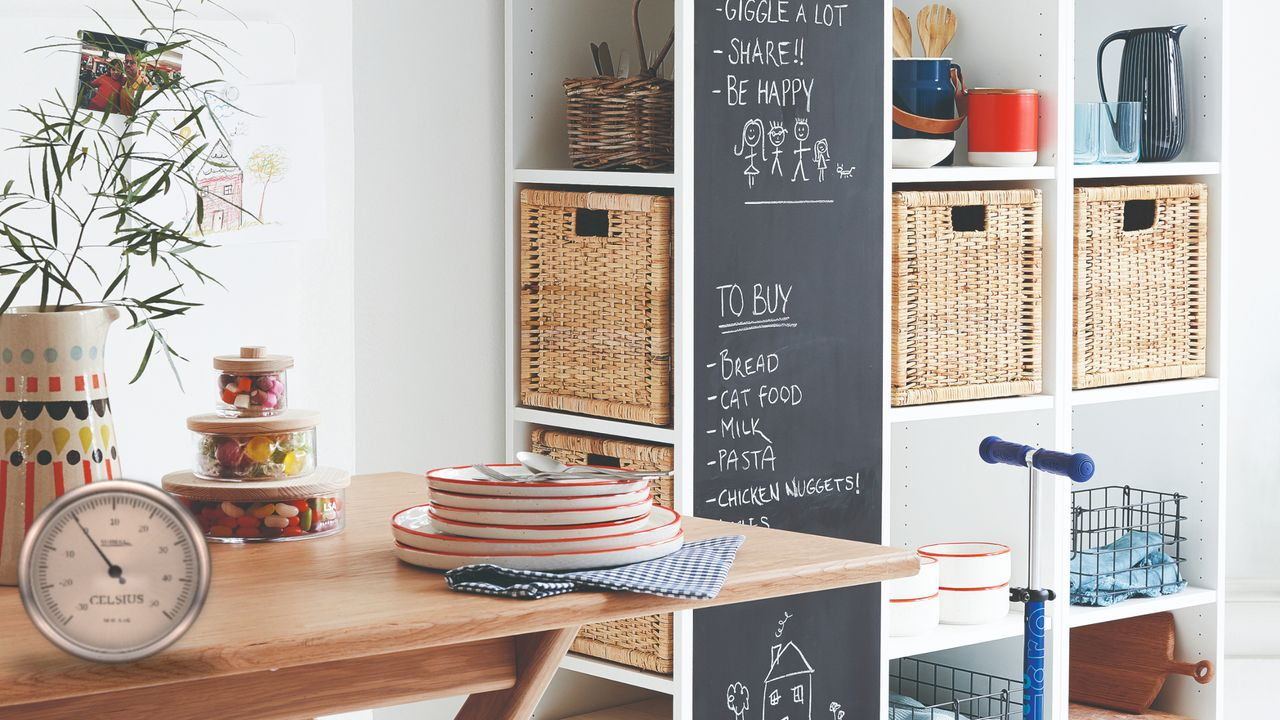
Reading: {"value": 0, "unit": "°C"}
